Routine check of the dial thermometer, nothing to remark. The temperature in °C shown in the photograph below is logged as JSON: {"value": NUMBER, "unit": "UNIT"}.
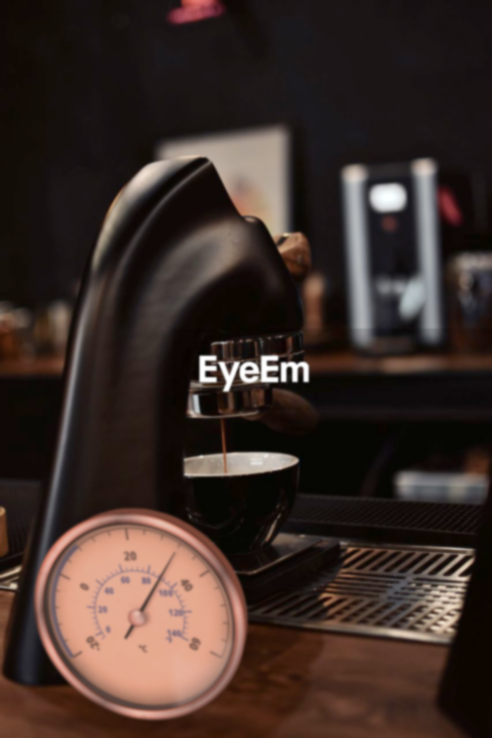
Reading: {"value": 32, "unit": "°C"}
